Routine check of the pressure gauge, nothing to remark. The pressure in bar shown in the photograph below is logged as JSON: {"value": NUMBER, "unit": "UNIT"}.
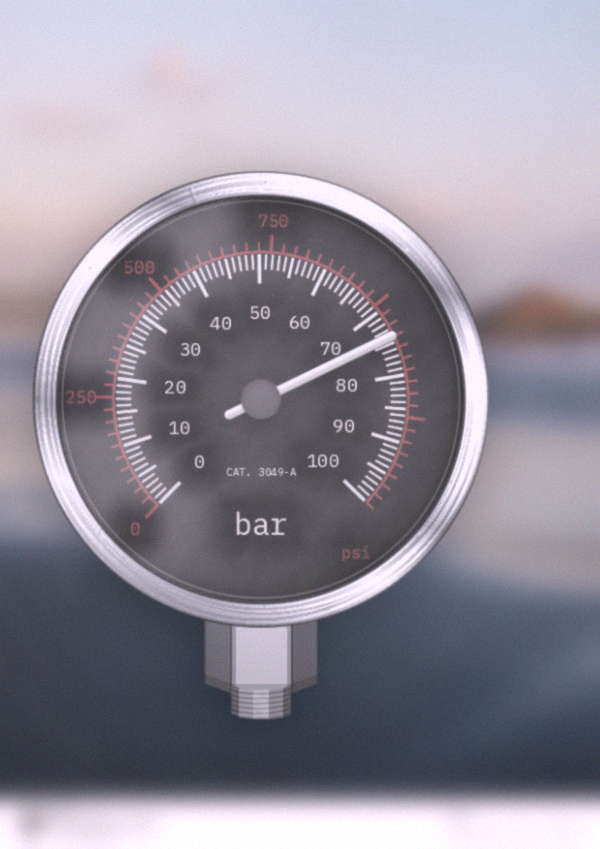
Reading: {"value": 74, "unit": "bar"}
